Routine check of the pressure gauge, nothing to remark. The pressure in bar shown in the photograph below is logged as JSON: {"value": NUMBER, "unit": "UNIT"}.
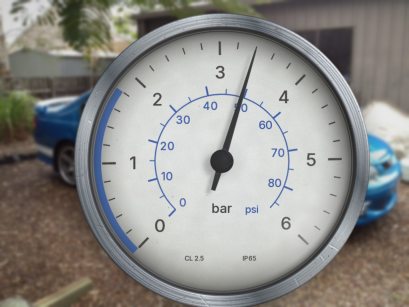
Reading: {"value": 3.4, "unit": "bar"}
